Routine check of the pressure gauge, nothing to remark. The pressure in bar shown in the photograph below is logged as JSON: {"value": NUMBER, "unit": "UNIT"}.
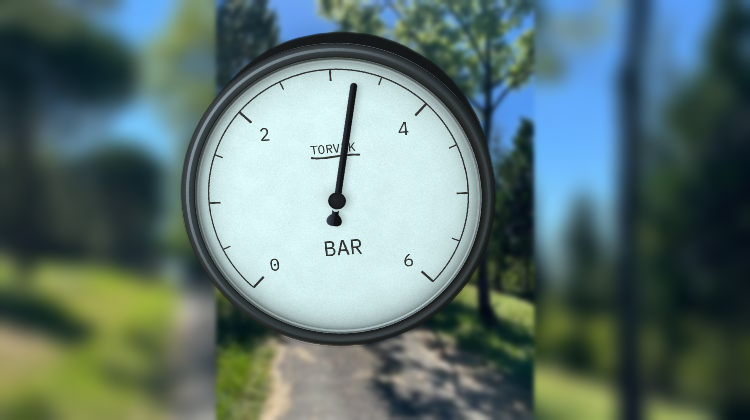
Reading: {"value": 3.25, "unit": "bar"}
